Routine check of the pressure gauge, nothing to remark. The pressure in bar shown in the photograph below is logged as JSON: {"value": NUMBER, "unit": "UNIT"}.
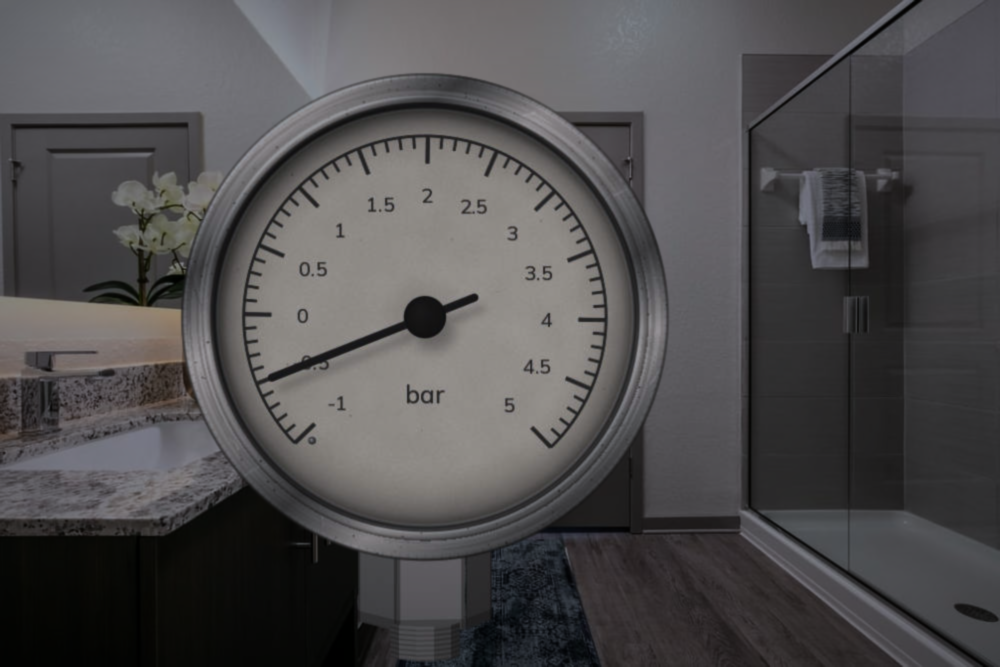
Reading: {"value": -0.5, "unit": "bar"}
